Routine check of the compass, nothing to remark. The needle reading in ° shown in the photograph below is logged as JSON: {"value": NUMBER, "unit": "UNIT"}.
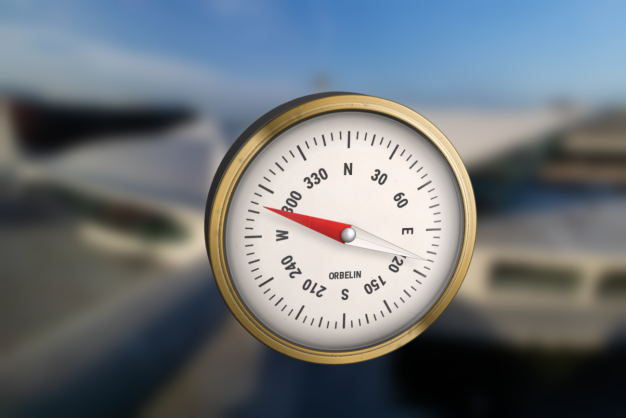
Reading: {"value": 290, "unit": "°"}
